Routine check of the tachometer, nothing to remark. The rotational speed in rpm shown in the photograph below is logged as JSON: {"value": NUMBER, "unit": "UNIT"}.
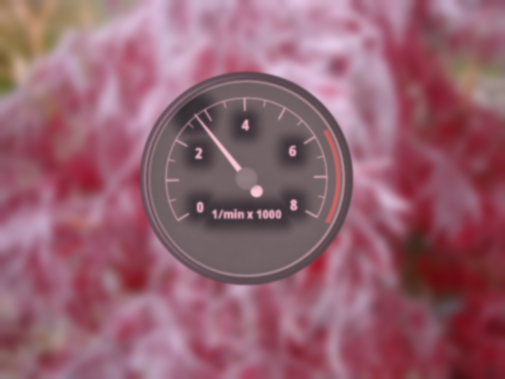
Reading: {"value": 2750, "unit": "rpm"}
